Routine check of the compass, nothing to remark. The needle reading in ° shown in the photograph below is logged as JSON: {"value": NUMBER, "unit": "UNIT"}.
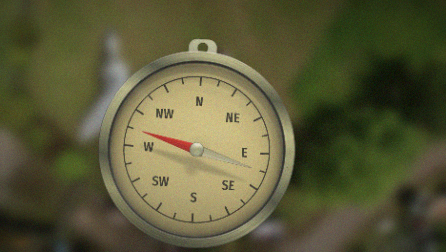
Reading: {"value": 285, "unit": "°"}
